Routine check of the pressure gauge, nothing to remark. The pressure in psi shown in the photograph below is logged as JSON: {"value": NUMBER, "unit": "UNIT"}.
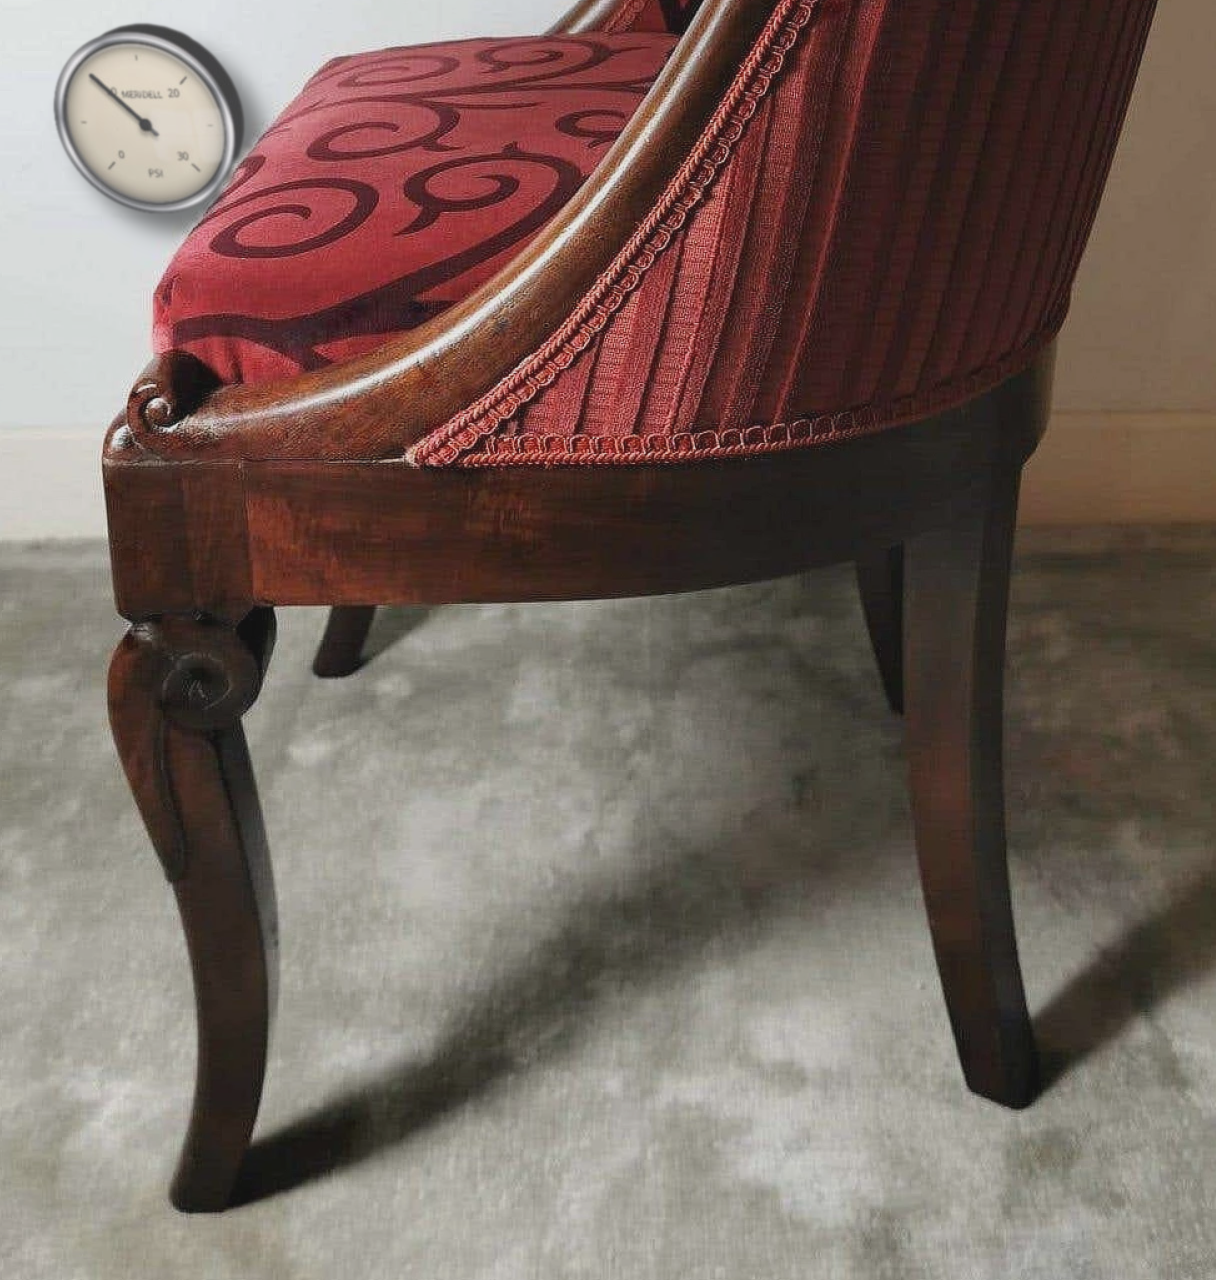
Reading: {"value": 10, "unit": "psi"}
